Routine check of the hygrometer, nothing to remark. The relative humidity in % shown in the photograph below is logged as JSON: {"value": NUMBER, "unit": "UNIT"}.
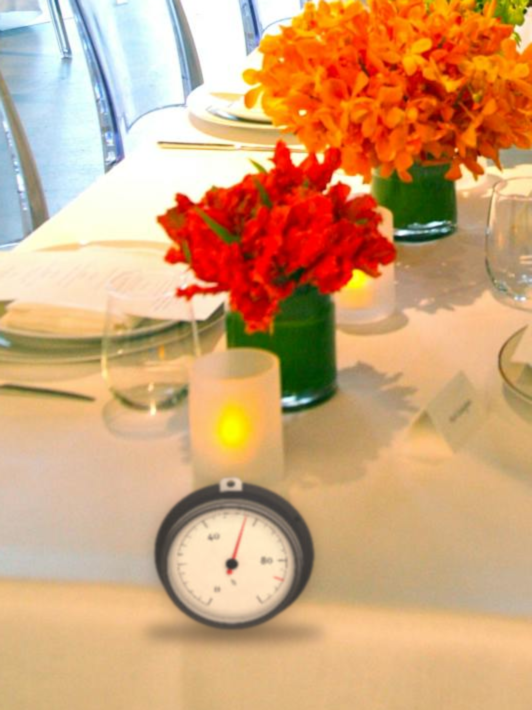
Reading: {"value": 56, "unit": "%"}
